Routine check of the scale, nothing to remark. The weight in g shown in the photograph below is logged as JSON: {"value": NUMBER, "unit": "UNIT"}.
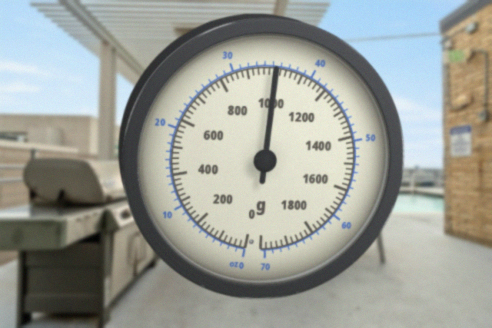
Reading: {"value": 1000, "unit": "g"}
